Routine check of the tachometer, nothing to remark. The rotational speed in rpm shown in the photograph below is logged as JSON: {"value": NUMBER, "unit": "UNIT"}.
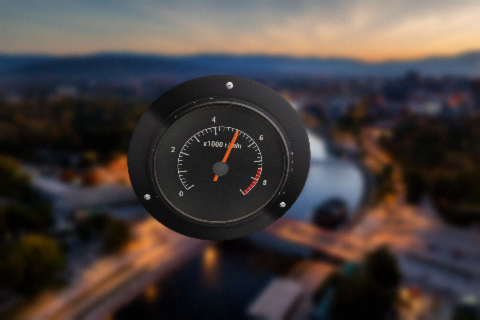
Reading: {"value": 5000, "unit": "rpm"}
